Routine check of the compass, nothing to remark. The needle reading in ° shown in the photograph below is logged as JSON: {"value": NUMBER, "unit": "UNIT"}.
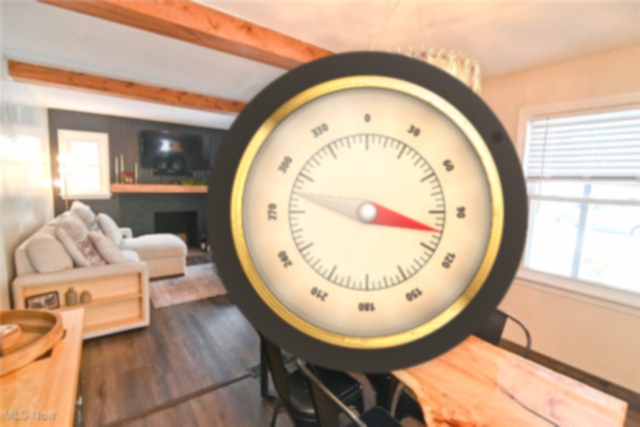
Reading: {"value": 105, "unit": "°"}
